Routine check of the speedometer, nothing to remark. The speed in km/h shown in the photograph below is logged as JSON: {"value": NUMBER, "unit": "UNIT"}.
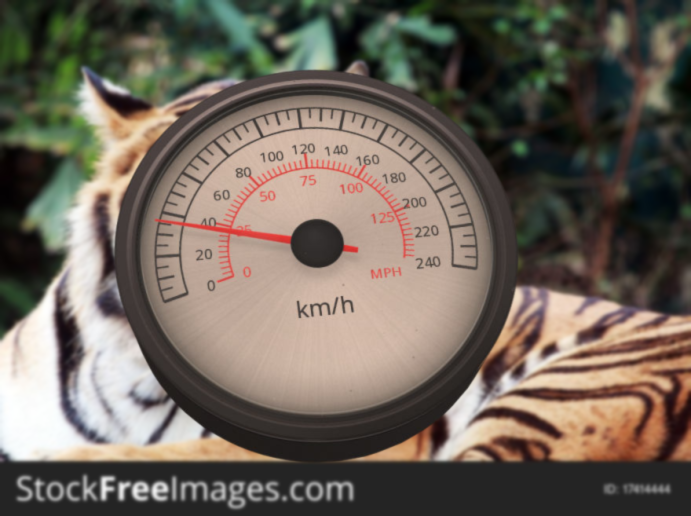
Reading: {"value": 35, "unit": "km/h"}
